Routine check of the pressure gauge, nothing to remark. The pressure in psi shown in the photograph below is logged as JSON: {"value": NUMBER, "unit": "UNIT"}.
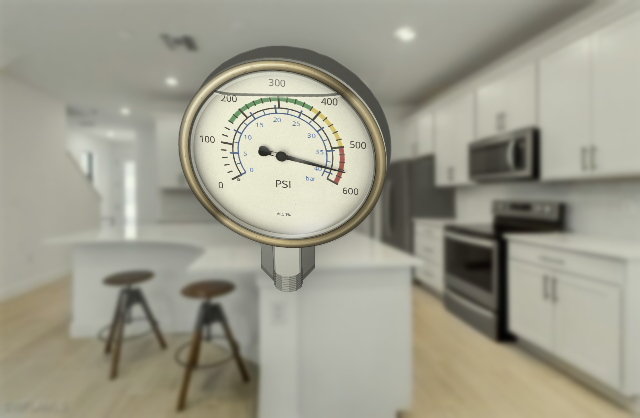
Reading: {"value": 560, "unit": "psi"}
